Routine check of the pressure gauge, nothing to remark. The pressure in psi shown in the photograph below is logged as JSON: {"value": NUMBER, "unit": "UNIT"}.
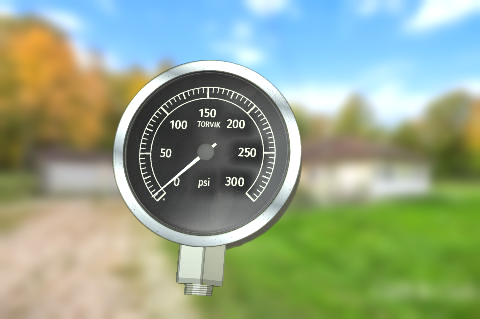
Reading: {"value": 5, "unit": "psi"}
